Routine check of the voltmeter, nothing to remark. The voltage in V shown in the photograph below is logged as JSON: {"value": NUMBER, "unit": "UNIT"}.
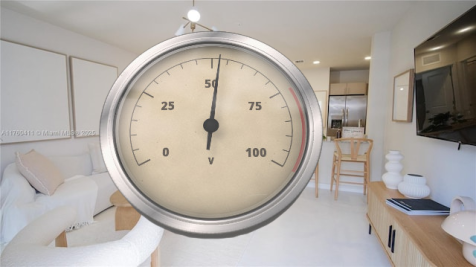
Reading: {"value": 52.5, "unit": "V"}
